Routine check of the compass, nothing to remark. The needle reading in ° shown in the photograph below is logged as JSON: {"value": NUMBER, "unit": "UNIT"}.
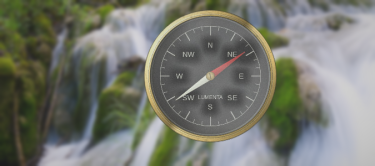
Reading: {"value": 55, "unit": "°"}
